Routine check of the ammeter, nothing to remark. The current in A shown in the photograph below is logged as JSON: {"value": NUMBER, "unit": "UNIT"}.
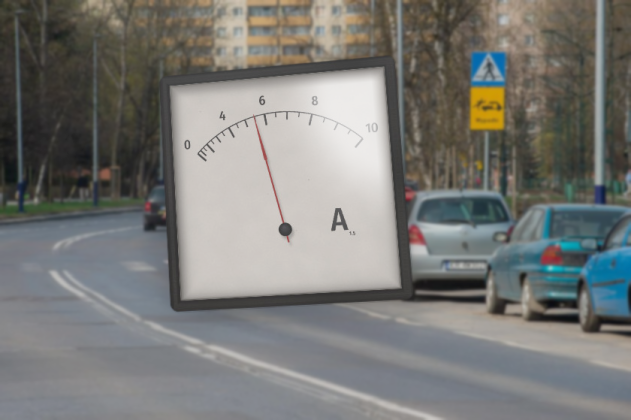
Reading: {"value": 5.5, "unit": "A"}
